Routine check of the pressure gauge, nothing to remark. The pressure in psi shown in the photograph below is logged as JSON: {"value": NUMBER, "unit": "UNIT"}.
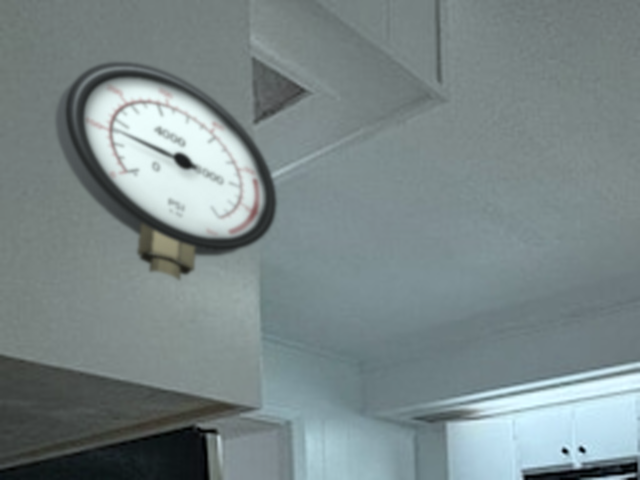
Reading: {"value": 1500, "unit": "psi"}
